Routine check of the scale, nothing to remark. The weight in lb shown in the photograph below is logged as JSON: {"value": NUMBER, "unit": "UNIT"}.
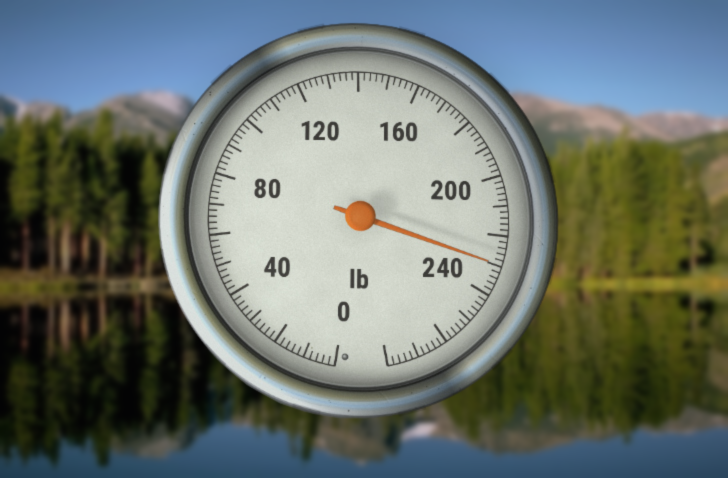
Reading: {"value": 230, "unit": "lb"}
